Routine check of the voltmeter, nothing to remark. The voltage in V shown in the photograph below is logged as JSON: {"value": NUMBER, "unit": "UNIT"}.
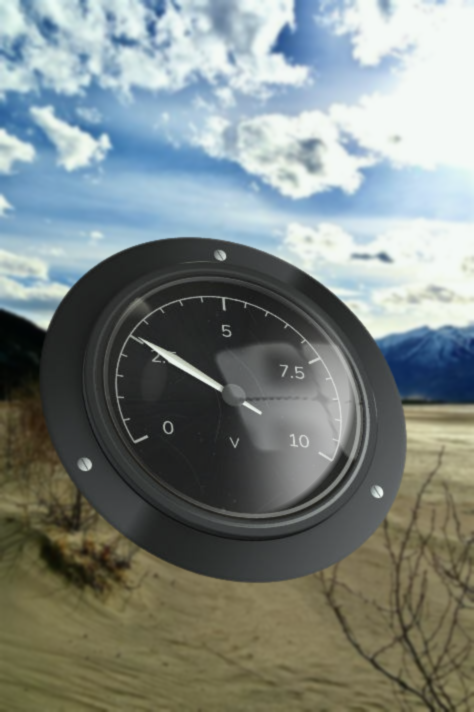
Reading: {"value": 2.5, "unit": "V"}
